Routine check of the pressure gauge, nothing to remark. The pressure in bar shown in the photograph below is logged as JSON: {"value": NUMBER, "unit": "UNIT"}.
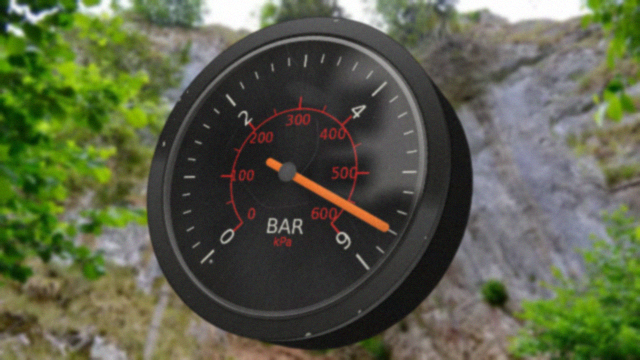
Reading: {"value": 5.6, "unit": "bar"}
